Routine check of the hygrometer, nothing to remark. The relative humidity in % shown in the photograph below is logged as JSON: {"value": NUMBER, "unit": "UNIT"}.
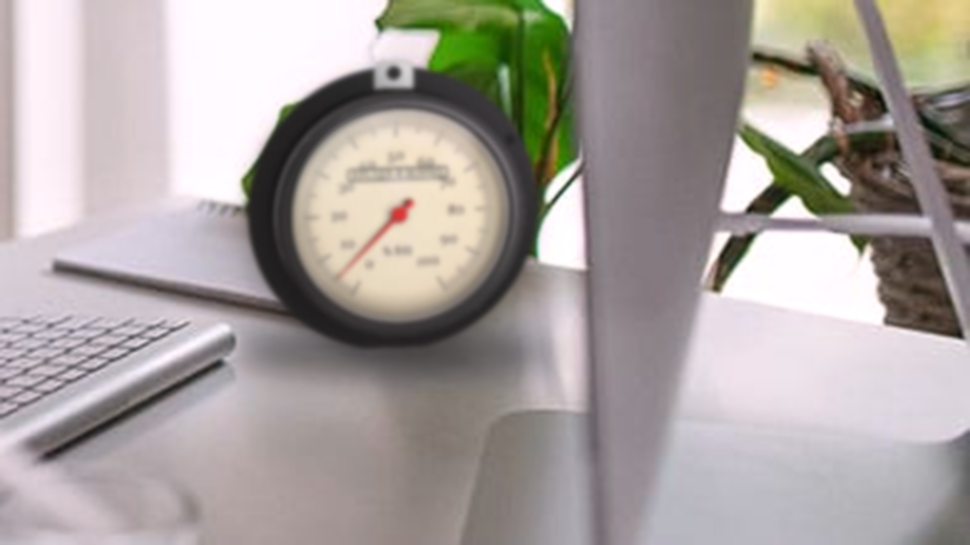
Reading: {"value": 5, "unit": "%"}
